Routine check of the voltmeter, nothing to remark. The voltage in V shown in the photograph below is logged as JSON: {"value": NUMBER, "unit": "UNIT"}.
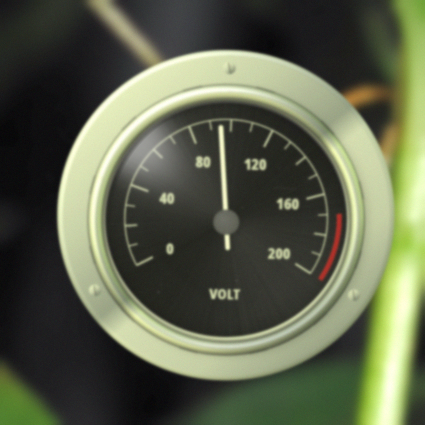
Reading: {"value": 95, "unit": "V"}
